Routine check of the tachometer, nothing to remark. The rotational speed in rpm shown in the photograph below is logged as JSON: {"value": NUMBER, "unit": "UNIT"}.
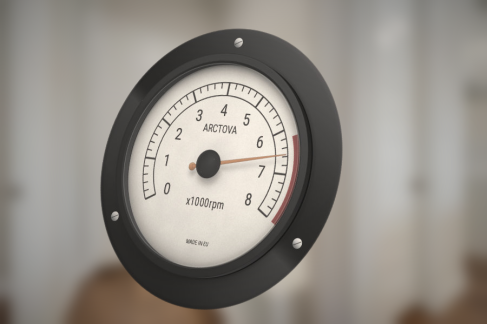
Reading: {"value": 6600, "unit": "rpm"}
